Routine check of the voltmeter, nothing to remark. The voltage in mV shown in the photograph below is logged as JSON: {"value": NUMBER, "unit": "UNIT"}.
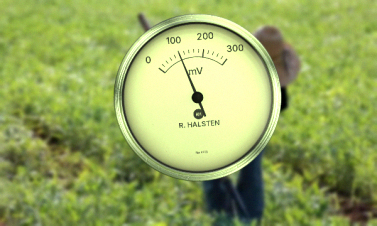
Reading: {"value": 100, "unit": "mV"}
